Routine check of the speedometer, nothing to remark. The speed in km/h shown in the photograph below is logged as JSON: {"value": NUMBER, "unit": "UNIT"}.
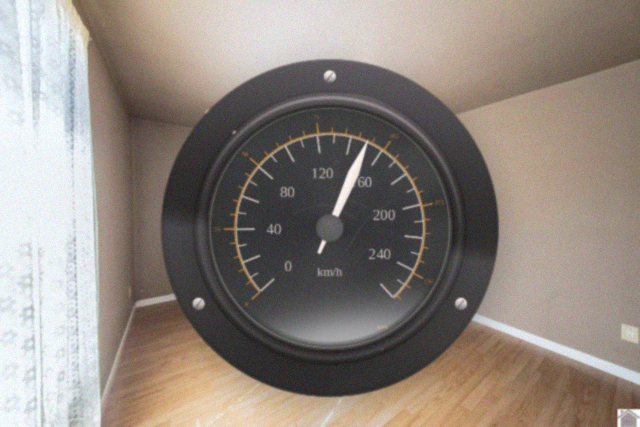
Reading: {"value": 150, "unit": "km/h"}
